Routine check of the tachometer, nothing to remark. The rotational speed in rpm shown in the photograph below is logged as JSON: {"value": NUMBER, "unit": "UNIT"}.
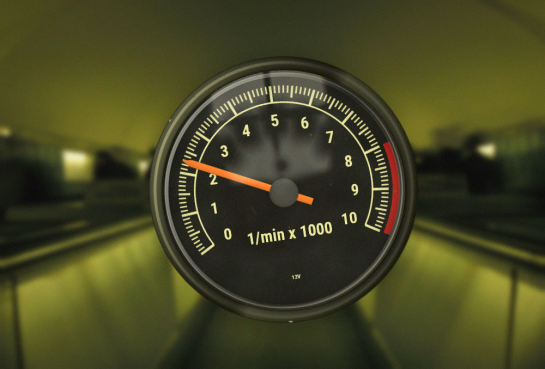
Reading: {"value": 2300, "unit": "rpm"}
